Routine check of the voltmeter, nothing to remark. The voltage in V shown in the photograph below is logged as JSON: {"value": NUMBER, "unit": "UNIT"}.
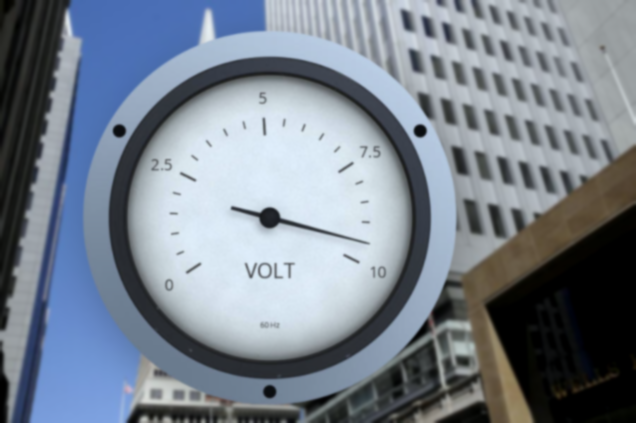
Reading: {"value": 9.5, "unit": "V"}
